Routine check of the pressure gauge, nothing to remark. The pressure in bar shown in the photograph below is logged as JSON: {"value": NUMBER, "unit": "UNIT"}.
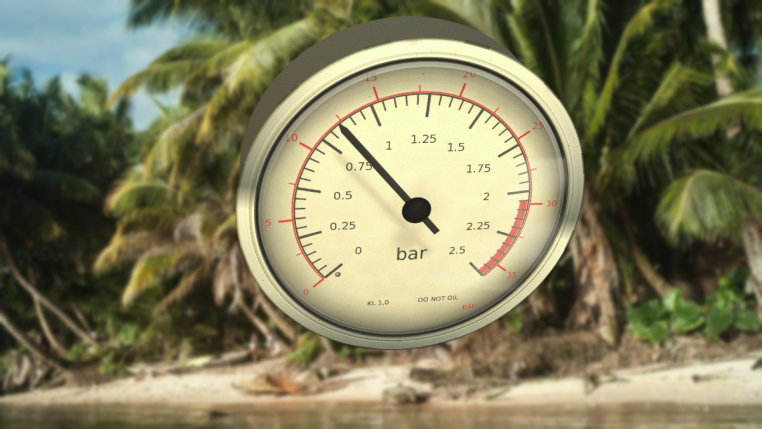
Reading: {"value": 0.85, "unit": "bar"}
